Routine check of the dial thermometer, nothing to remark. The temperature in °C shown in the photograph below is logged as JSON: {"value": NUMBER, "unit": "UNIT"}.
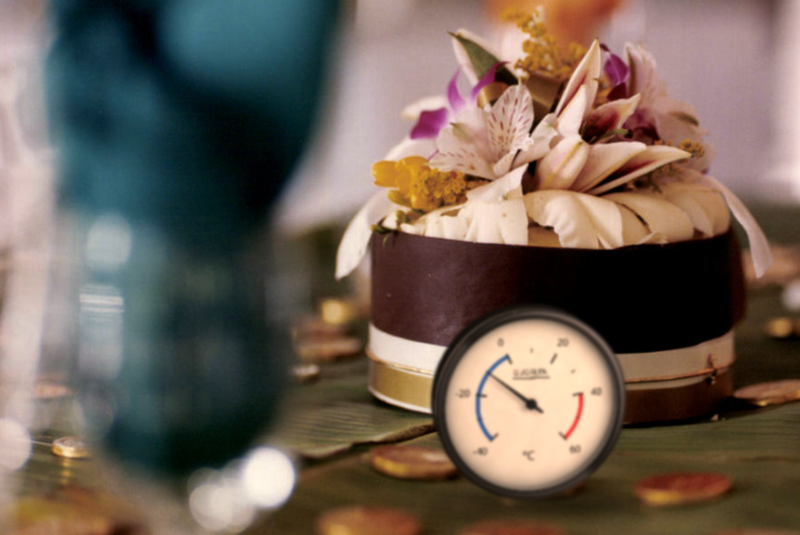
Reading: {"value": -10, "unit": "°C"}
